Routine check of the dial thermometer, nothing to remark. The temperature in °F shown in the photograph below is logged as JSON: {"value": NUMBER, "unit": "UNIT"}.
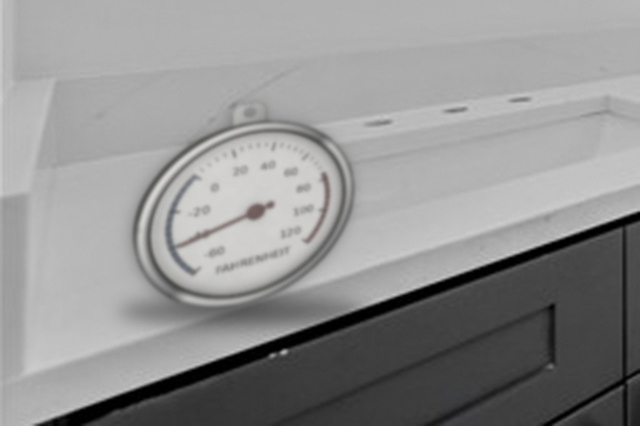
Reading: {"value": -40, "unit": "°F"}
